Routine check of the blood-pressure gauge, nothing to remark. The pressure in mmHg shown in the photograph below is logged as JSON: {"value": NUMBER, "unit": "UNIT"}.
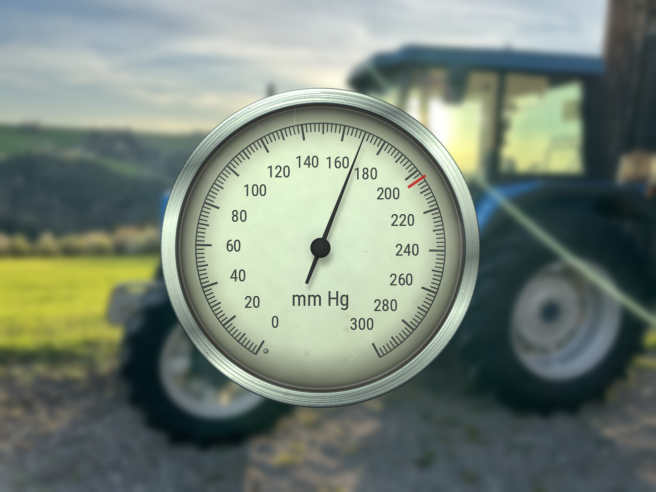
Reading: {"value": 170, "unit": "mmHg"}
